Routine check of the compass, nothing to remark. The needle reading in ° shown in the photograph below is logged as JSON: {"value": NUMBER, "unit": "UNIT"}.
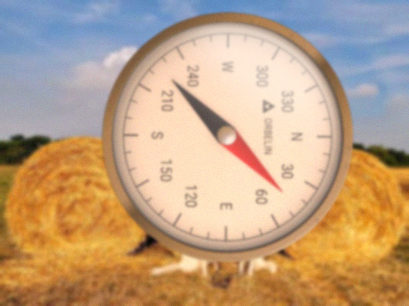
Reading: {"value": 45, "unit": "°"}
